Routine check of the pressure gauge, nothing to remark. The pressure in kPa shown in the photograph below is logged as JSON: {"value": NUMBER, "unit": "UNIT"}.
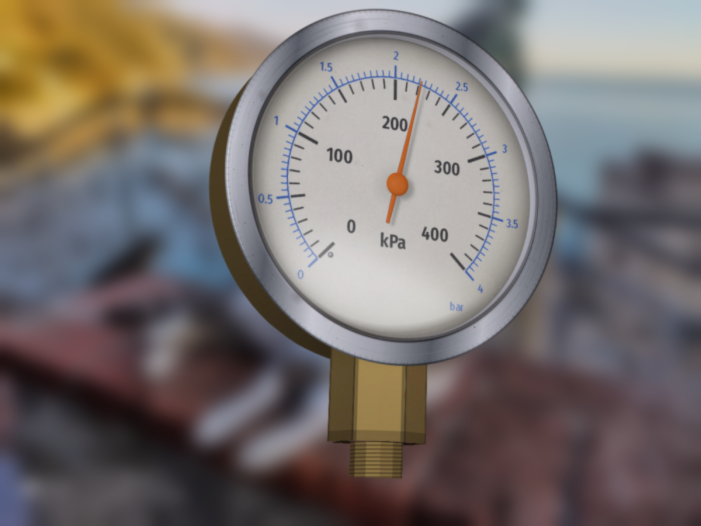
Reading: {"value": 220, "unit": "kPa"}
